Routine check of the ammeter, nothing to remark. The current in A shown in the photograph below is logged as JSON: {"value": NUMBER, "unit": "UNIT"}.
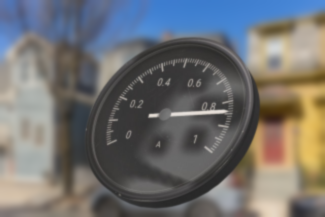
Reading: {"value": 0.85, "unit": "A"}
